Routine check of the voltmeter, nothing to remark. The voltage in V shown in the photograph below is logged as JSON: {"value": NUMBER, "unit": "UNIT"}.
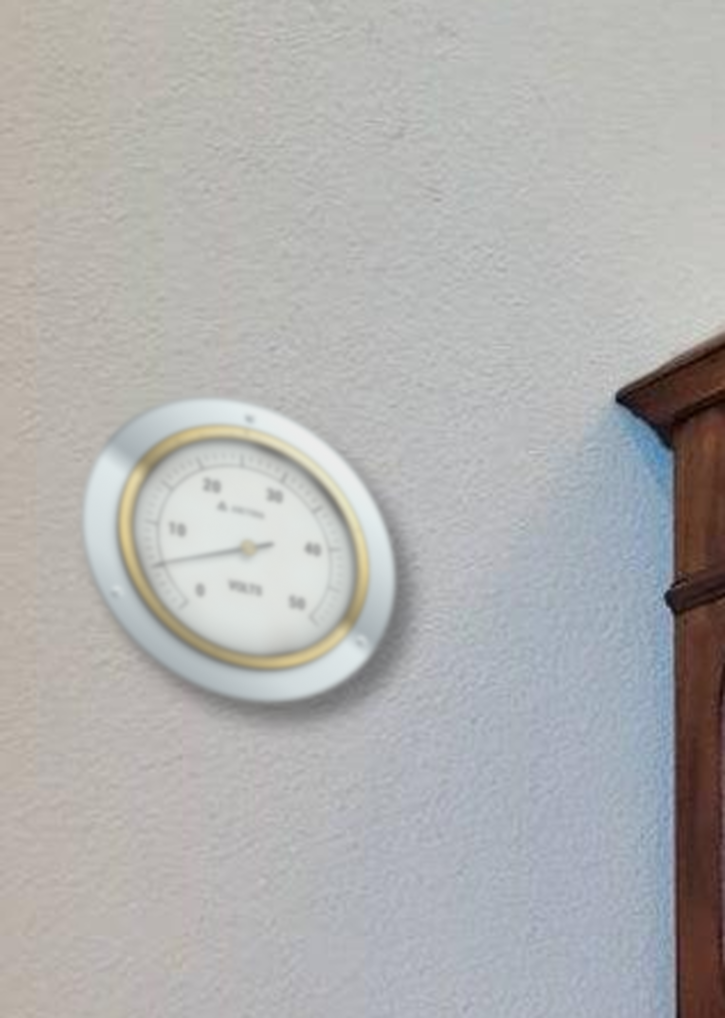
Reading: {"value": 5, "unit": "V"}
